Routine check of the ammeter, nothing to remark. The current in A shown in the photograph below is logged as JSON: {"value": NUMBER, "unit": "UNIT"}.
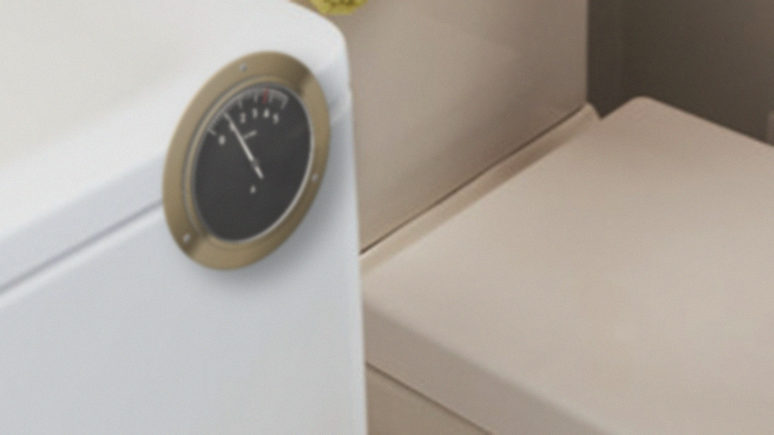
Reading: {"value": 1, "unit": "A"}
